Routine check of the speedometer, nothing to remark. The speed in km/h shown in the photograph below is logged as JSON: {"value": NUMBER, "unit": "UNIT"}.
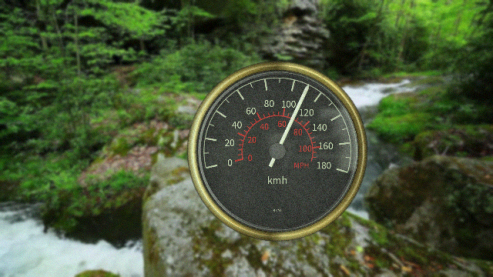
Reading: {"value": 110, "unit": "km/h"}
